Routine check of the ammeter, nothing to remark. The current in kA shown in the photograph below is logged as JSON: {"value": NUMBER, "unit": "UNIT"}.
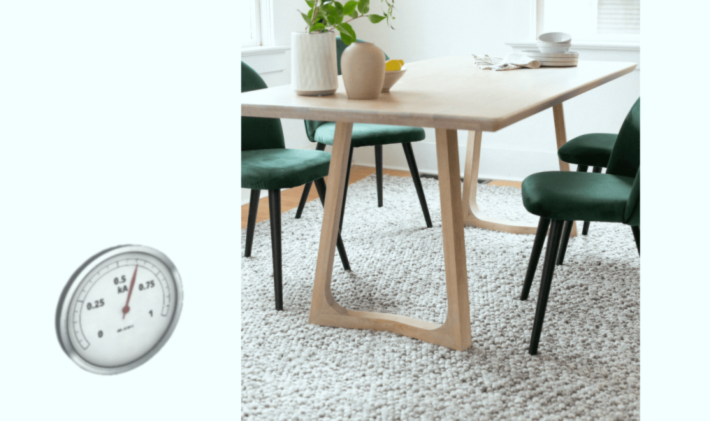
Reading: {"value": 0.6, "unit": "kA"}
